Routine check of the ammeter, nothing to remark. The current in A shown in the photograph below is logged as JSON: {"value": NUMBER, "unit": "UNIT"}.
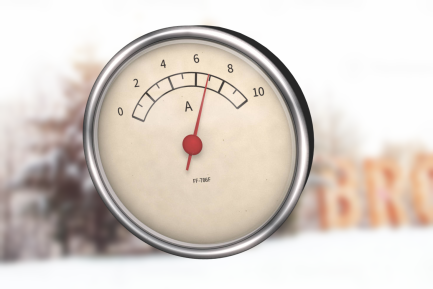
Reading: {"value": 7, "unit": "A"}
